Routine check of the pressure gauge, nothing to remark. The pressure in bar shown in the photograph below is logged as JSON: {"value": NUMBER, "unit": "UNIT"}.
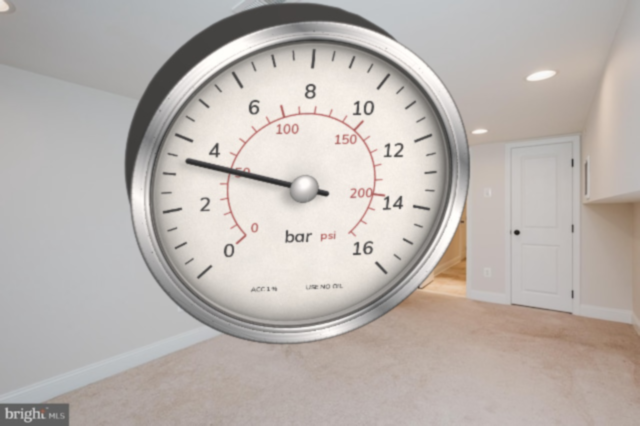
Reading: {"value": 3.5, "unit": "bar"}
